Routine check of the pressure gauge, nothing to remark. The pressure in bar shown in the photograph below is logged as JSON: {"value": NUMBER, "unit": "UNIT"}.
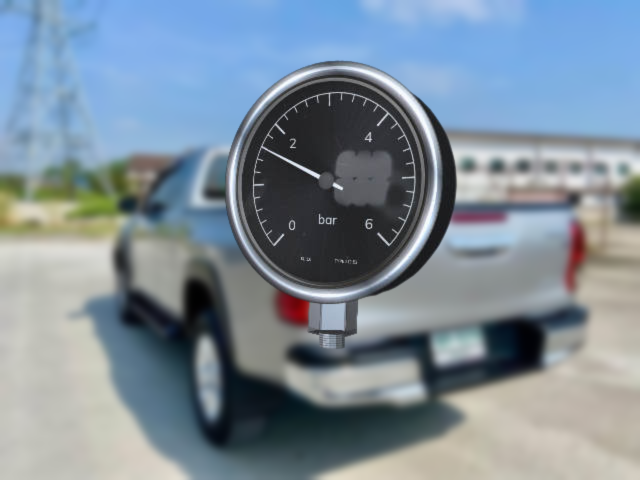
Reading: {"value": 1.6, "unit": "bar"}
